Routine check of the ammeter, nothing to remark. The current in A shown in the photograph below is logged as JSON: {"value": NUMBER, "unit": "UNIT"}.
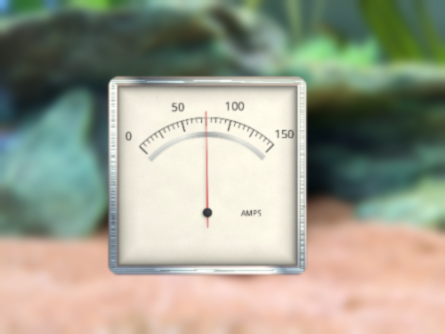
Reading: {"value": 75, "unit": "A"}
